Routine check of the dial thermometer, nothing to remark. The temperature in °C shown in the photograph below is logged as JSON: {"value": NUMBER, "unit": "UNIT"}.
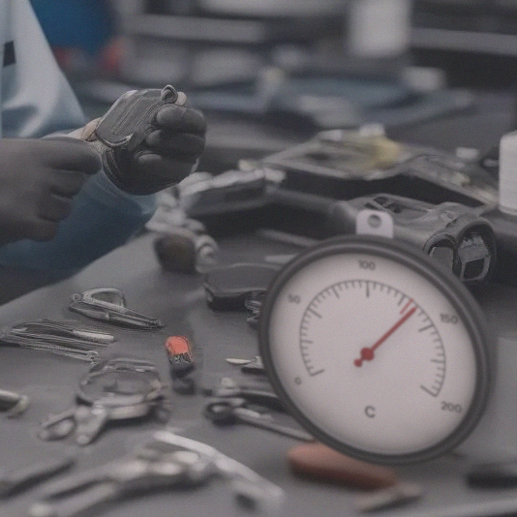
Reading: {"value": 135, "unit": "°C"}
